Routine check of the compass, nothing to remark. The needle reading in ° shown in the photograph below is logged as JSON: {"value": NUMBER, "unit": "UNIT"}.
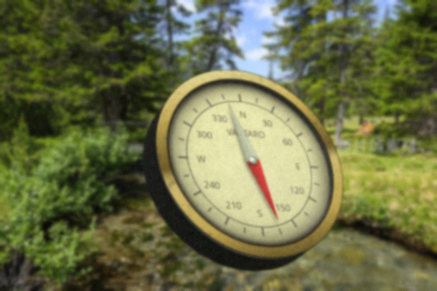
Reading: {"value": 165, "unit": "°"}
